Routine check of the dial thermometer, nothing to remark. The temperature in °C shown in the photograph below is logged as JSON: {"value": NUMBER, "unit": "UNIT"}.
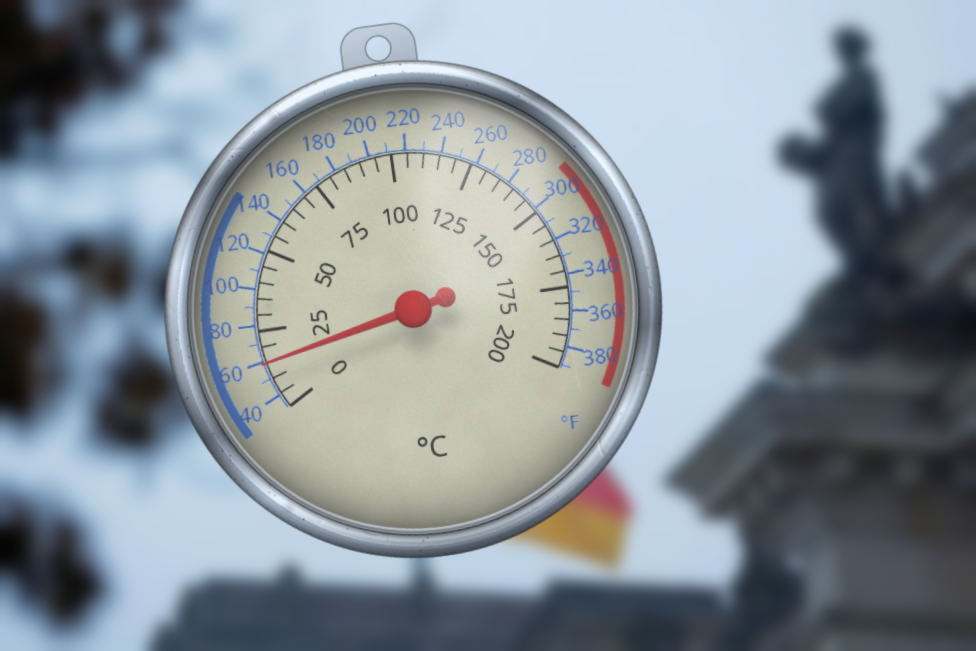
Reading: {"value": 15, "unit": "°C"}
